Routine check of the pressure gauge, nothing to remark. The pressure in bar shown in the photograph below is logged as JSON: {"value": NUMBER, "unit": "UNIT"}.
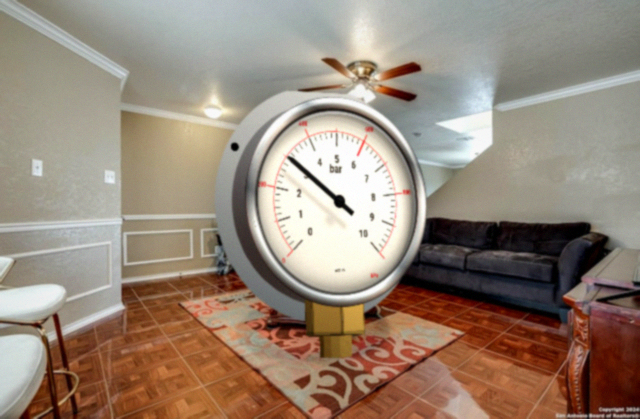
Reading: {"value": 3, "unit": "bar"}
